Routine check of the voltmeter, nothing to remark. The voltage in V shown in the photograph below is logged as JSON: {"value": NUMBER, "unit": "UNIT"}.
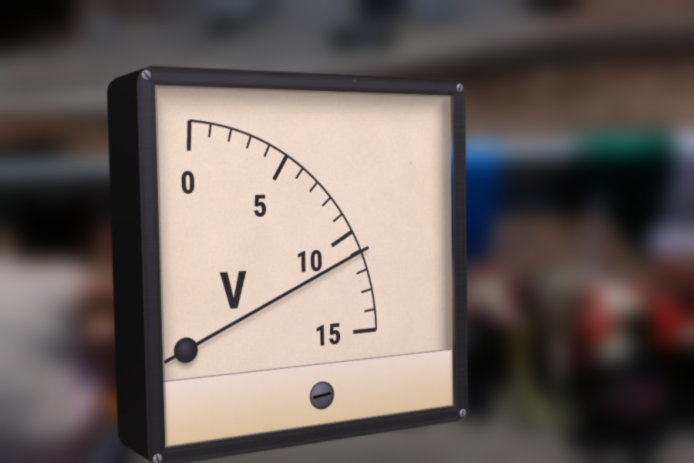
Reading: {"value": 11, "unit": "V"}
